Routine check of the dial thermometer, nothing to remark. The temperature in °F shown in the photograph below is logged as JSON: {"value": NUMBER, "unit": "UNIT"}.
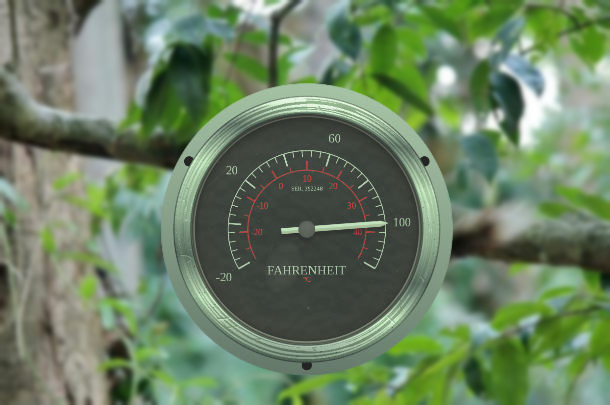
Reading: {"value": 100, "unit": "°F"}
